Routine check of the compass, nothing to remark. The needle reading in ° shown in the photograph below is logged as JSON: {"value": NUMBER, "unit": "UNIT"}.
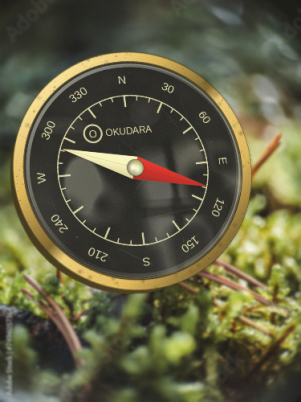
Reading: {"value": 110, "unit": "°"}
